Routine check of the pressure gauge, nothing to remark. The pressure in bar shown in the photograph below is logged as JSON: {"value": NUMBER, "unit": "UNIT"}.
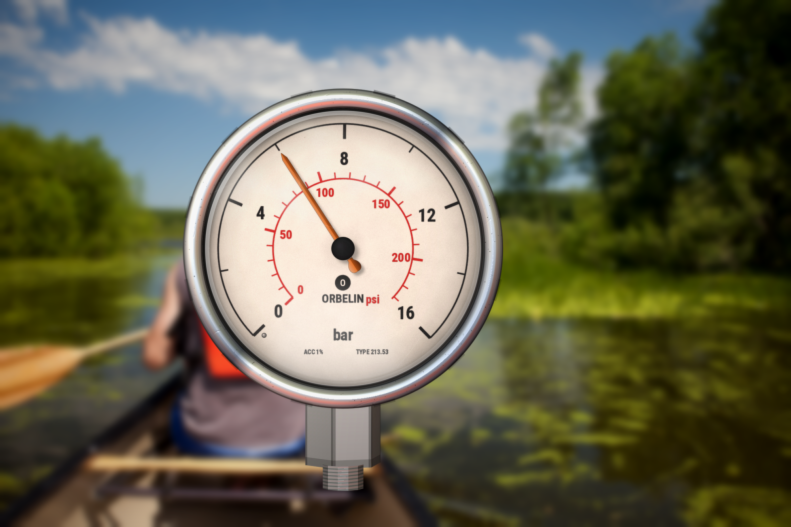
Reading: {"value": 6, "unit": "bar"}
